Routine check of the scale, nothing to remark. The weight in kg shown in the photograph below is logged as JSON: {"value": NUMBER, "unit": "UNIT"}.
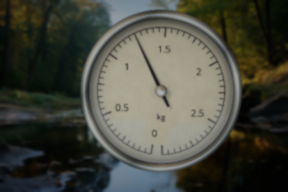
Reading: {"value": 1.25, "unit": "kg"}
